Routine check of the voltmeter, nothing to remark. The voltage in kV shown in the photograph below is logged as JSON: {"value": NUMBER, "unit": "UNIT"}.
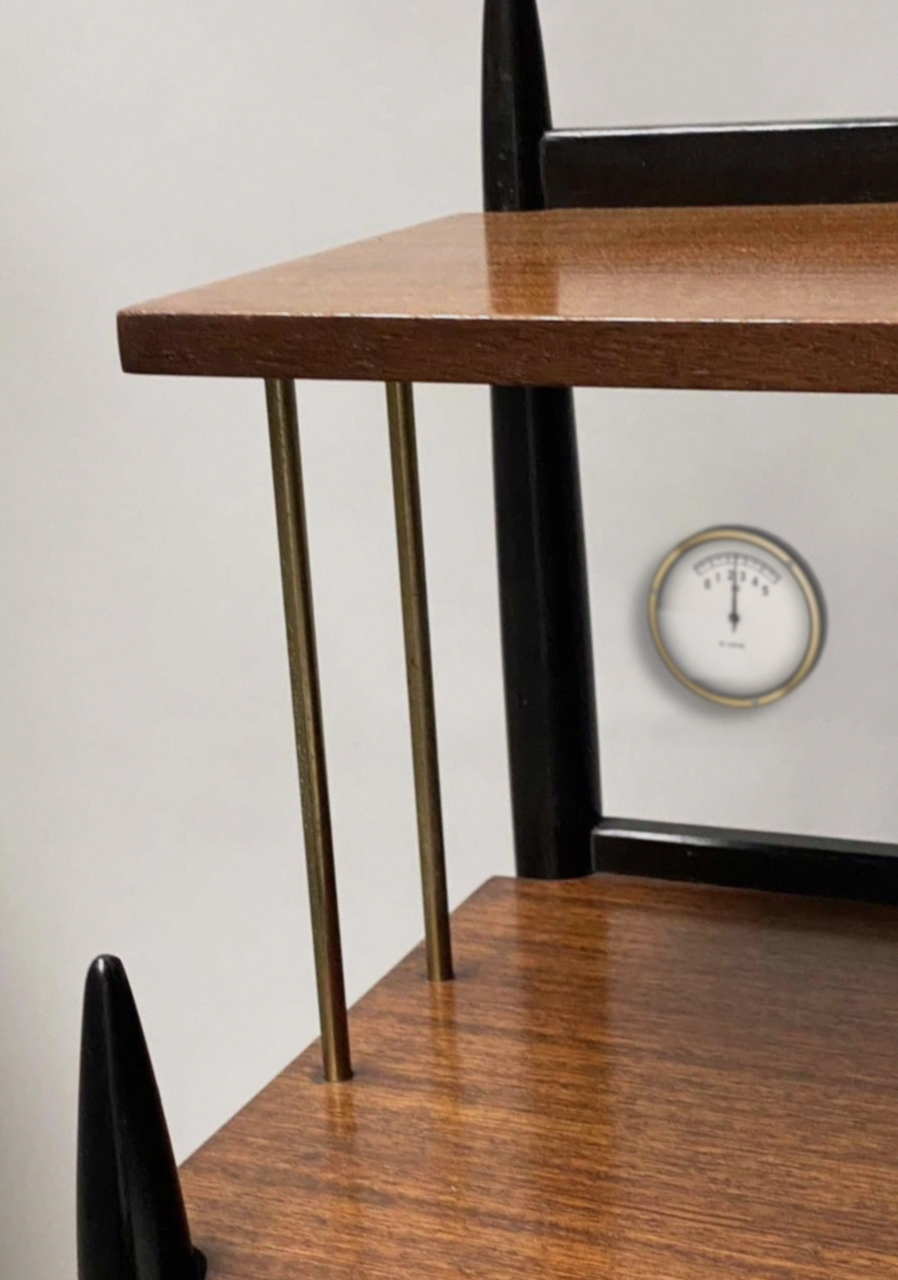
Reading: {"value": 2.5, "unit": "kV"}
